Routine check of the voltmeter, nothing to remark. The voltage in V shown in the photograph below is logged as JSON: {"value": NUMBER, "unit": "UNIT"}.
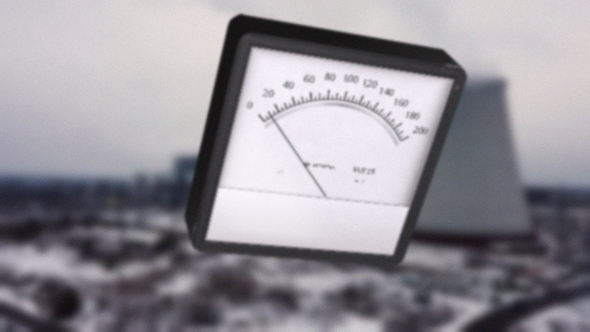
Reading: {"value": 10, "unit": "V"}
